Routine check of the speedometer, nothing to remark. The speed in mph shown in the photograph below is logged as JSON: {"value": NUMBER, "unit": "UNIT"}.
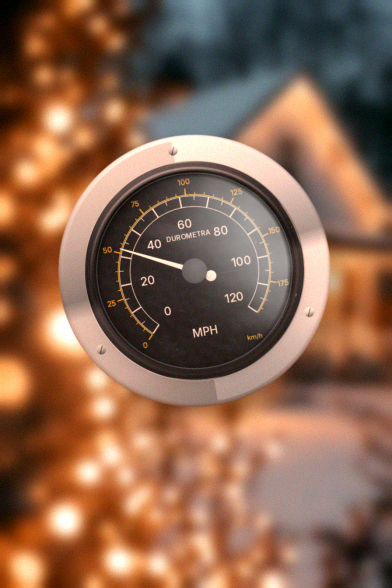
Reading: {"value": 32.5, "unit": "mph"}
